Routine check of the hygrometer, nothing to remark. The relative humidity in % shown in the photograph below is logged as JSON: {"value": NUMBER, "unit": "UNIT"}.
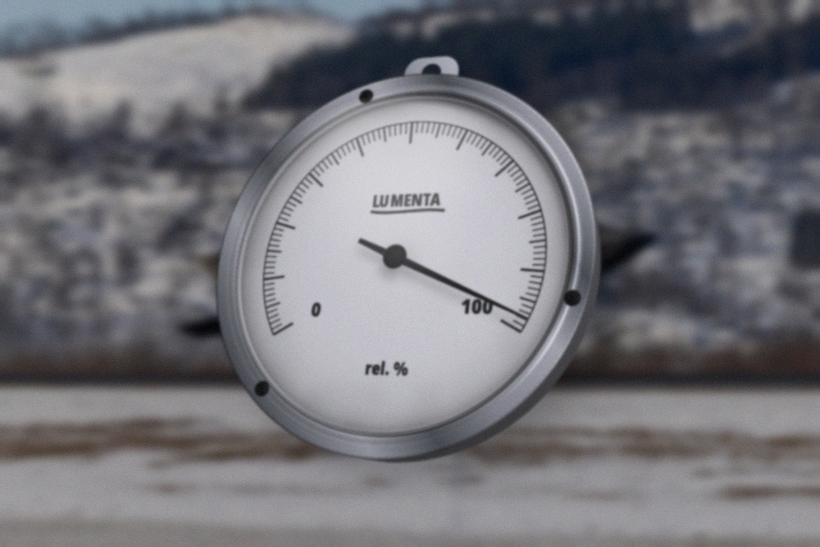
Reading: {"value": 98, "unit": "%"}
